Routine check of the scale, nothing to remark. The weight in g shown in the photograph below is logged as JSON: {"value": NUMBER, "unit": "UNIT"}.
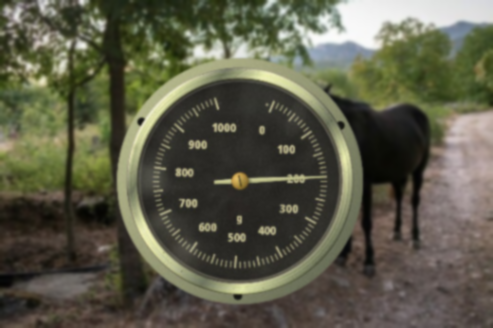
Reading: {"value": 200, "unit": "g"}
